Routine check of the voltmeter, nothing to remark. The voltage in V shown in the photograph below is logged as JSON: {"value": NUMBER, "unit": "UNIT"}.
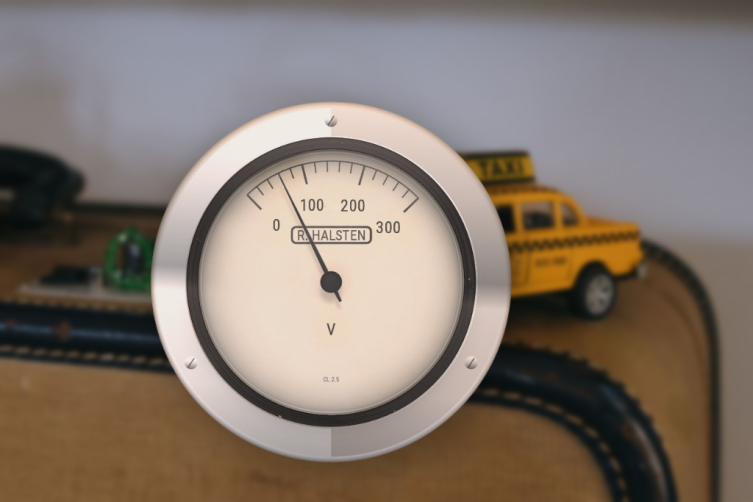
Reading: {"value": 60, "unit": "V"}
